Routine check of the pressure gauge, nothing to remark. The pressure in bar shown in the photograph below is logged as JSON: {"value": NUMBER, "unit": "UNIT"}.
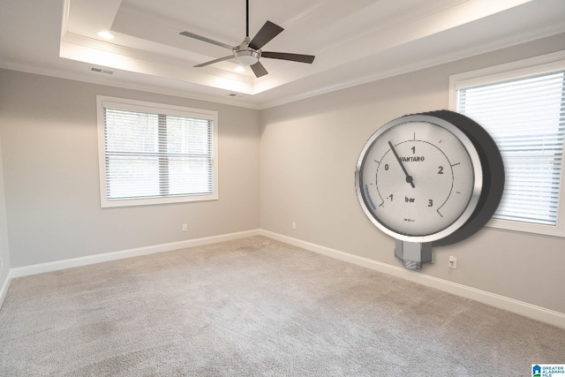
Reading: {"value": 0.5, "unit": "bar"}
